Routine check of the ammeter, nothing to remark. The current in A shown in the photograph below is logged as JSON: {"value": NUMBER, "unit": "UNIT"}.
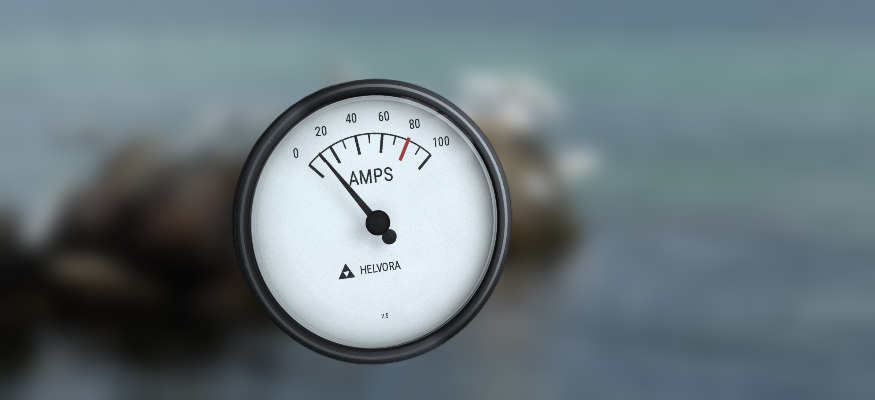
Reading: {"value": 10, "unit": "A"}
